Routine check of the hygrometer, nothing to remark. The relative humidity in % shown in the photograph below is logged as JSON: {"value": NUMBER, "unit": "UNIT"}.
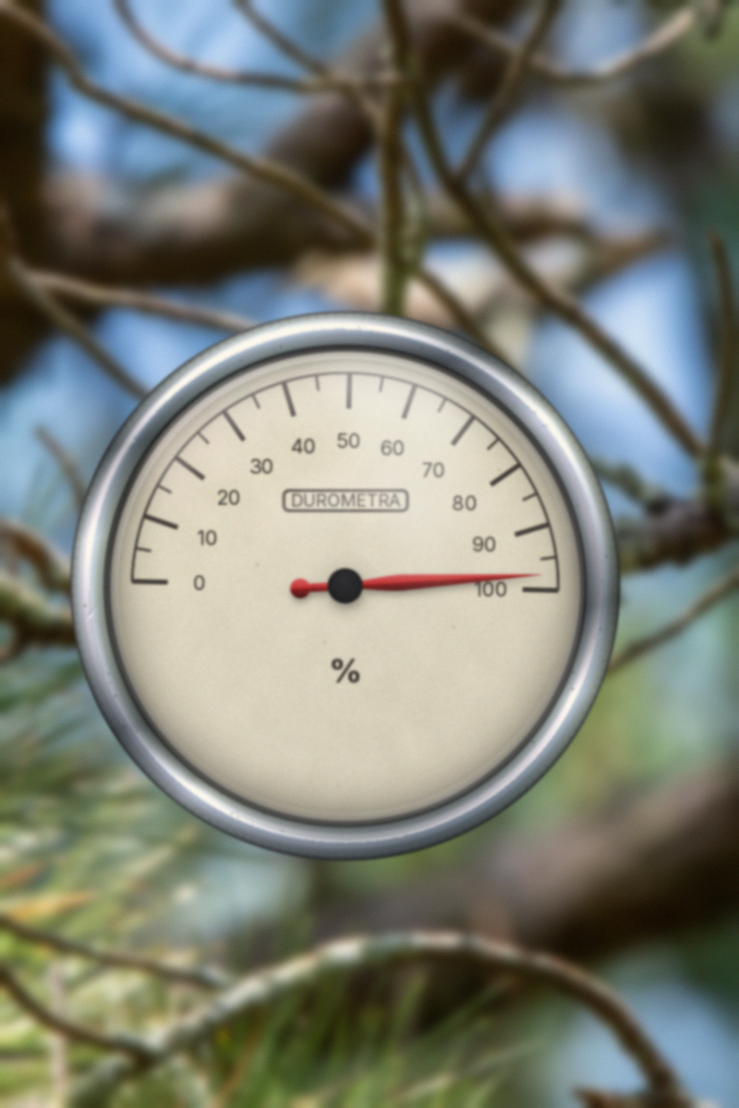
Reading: {"value": 97.5, "unit": "%"}
